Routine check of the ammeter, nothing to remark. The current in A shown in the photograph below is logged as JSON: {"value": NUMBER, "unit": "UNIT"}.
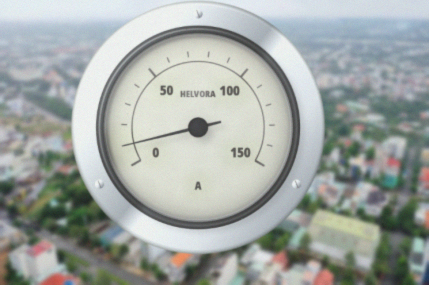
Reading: {"value": 10, "unit": "A"}
